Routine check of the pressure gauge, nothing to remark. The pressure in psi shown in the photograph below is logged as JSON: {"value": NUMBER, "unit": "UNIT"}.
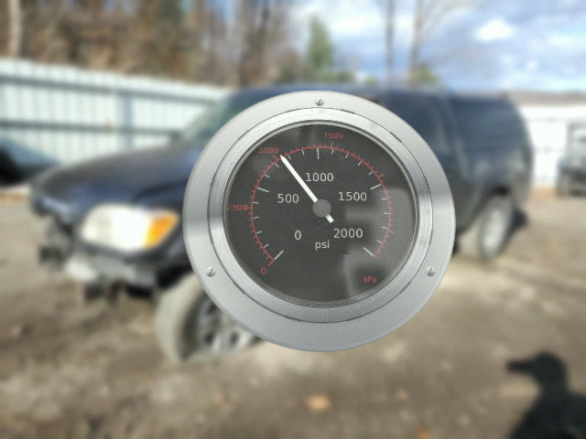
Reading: {"value": 750, "unit": "psi"}
